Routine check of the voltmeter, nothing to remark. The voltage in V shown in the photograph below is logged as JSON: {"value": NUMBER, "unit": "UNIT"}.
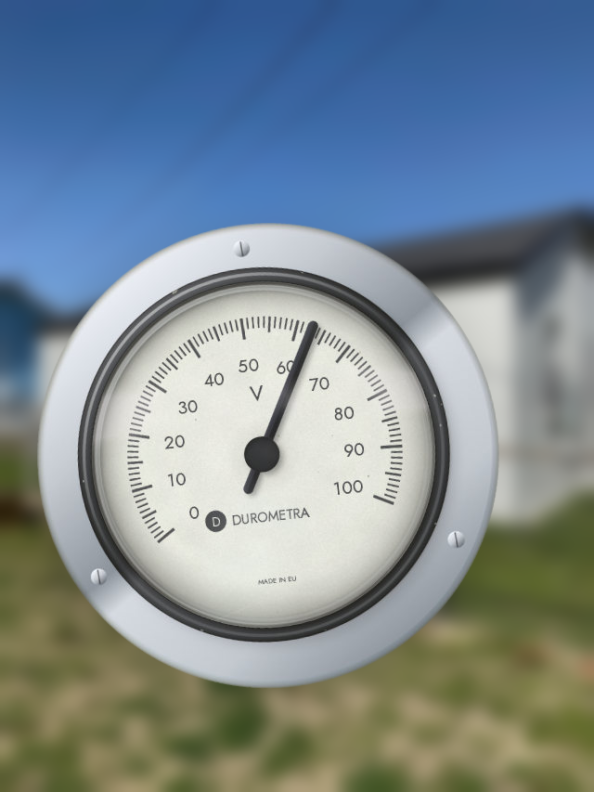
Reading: {"value": 63, "unit": "V"}
